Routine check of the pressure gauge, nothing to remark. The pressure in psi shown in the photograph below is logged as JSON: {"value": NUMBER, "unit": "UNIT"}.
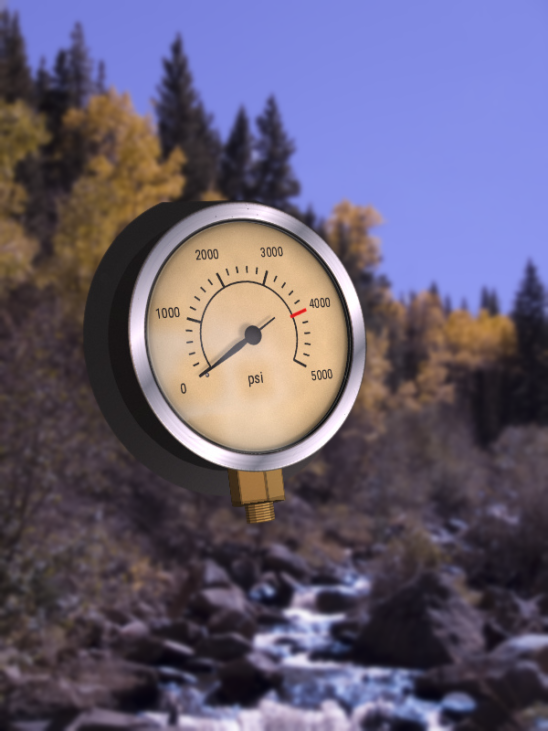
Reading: {"value": 0, "unit": "psi"}
